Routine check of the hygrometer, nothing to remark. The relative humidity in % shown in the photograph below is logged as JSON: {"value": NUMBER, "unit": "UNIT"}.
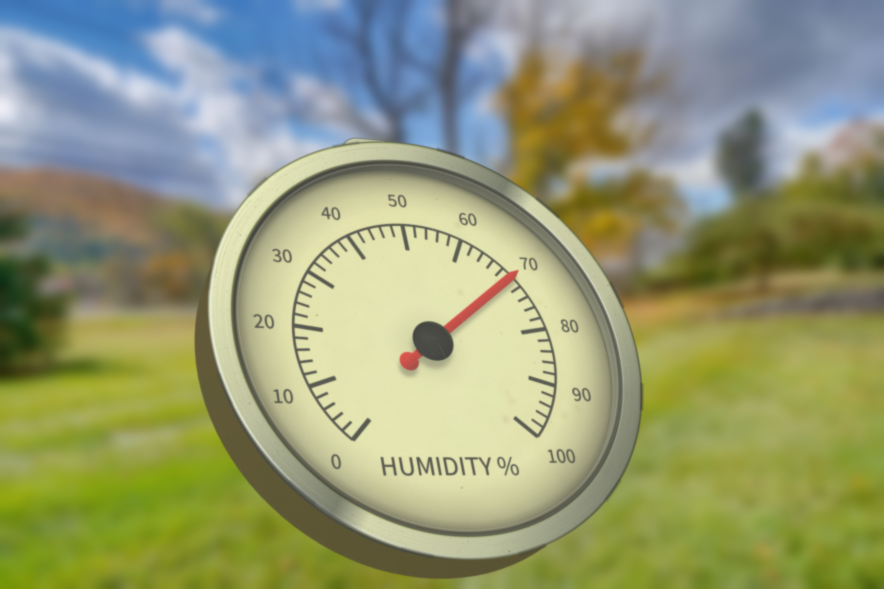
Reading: {"value": 70, "unit": "%"}
